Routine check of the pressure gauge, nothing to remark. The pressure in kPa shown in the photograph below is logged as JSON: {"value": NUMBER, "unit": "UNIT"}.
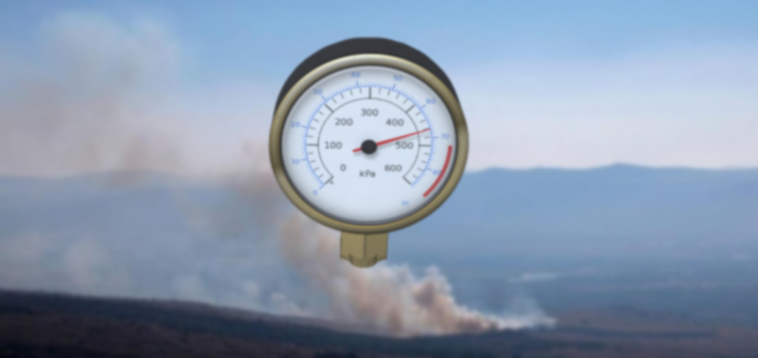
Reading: {"value": 460, "unit": "kPa"}
